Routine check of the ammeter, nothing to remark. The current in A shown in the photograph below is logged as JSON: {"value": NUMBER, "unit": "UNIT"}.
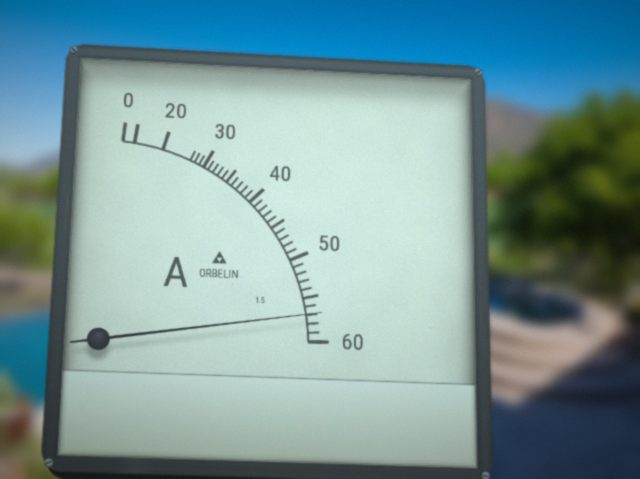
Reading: {"value": 57, "unit": "A"}
